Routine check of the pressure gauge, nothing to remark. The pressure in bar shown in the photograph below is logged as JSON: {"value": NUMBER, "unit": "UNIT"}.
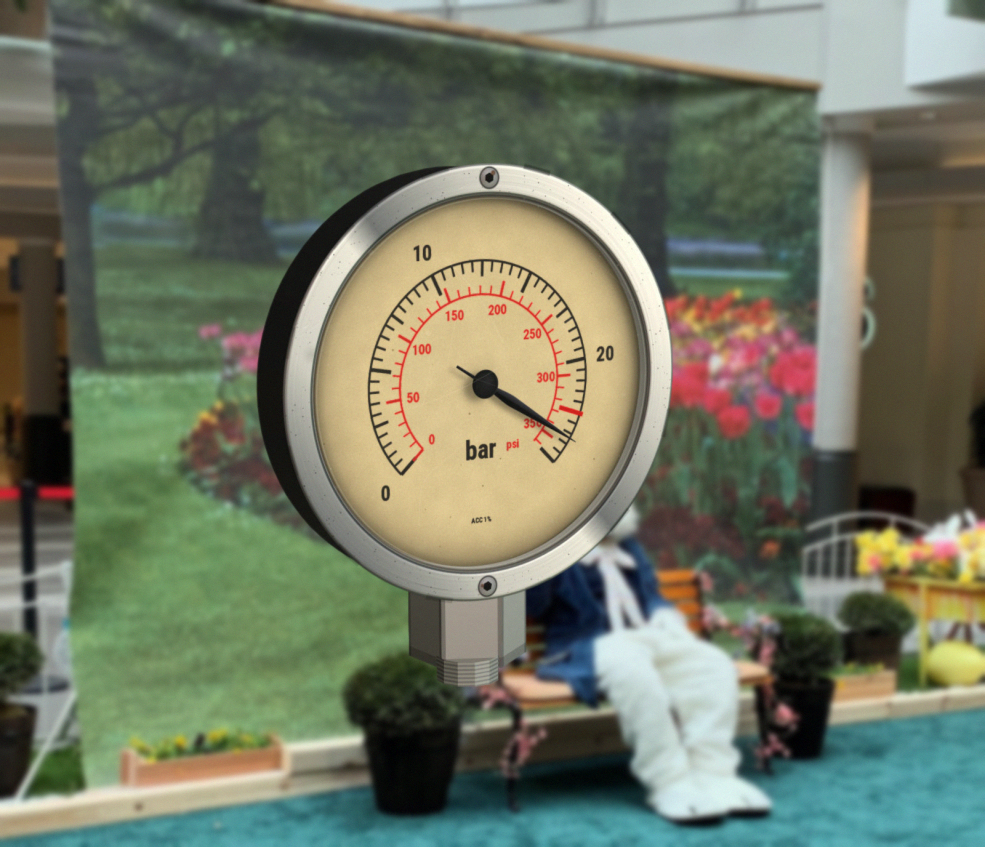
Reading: {"value": 23.75, "unit": "bar"}
